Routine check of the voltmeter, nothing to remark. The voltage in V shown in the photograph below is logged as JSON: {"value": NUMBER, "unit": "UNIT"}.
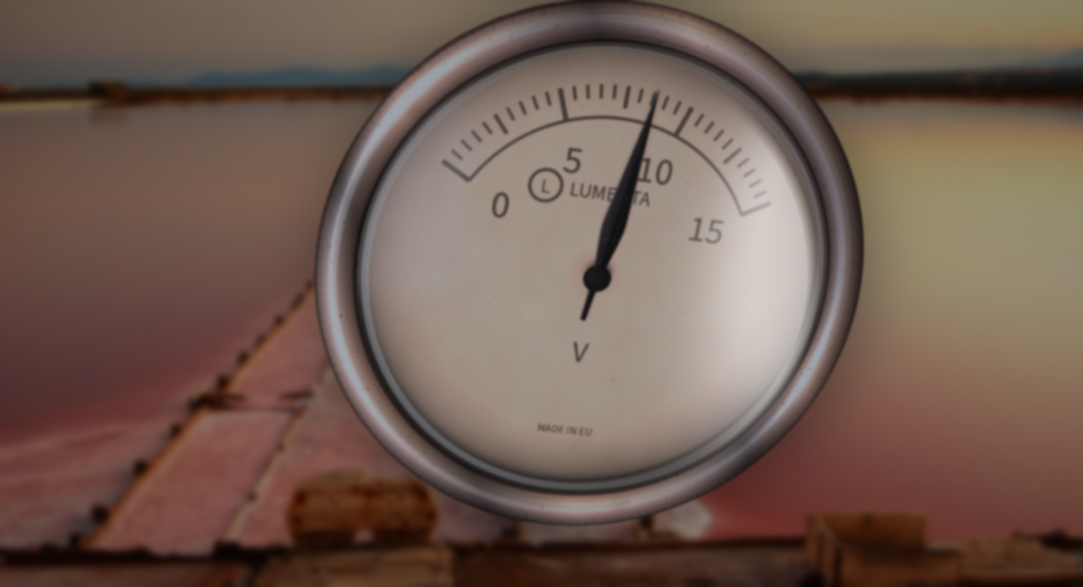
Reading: {"value": 8.5, "unit": "V"}
